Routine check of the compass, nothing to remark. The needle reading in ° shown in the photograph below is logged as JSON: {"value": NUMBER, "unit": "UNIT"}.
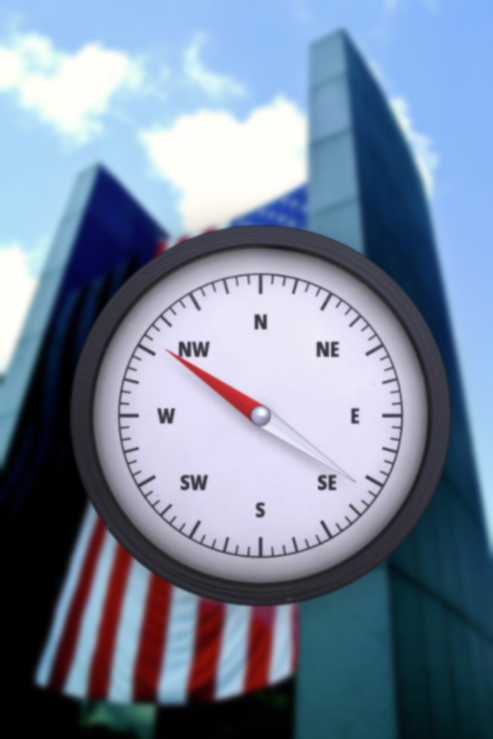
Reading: {"value": 305, "unit": "°"}
